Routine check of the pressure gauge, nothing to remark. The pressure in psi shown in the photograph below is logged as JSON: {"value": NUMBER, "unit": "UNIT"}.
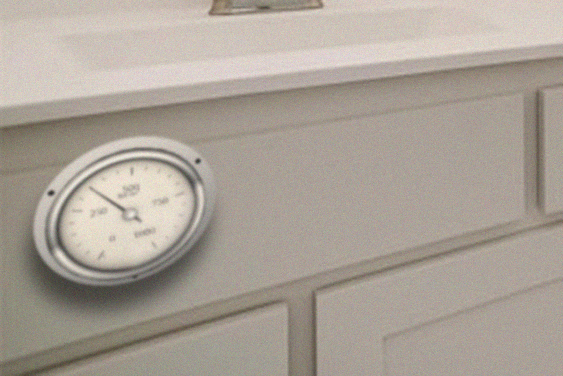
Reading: {"value": 350, "unit": "psi"}
